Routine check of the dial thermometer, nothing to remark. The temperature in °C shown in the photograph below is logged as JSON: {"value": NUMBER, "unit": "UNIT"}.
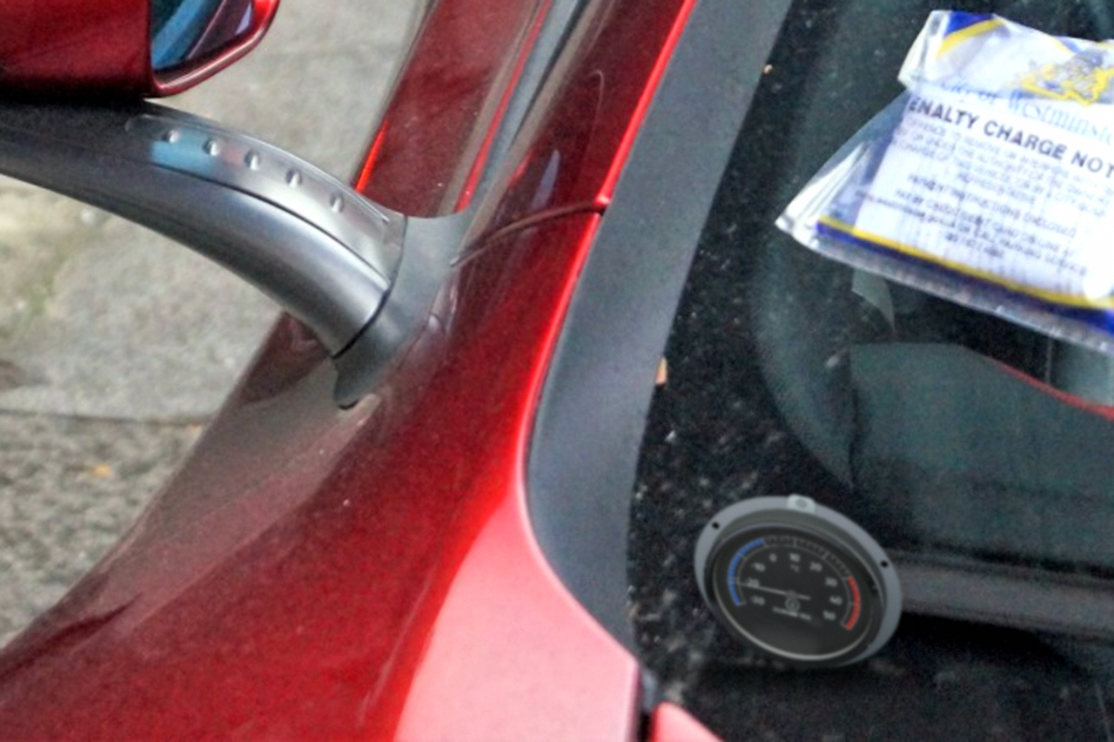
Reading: {"value": -20, "unit": "°C"}
